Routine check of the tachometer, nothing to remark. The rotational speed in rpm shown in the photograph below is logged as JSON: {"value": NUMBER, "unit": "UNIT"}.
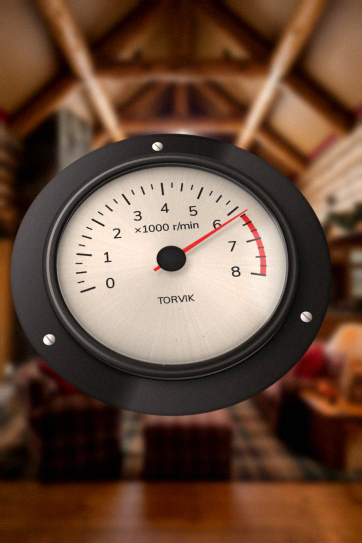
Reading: {"value": 6250, "unit": "rpm"}
